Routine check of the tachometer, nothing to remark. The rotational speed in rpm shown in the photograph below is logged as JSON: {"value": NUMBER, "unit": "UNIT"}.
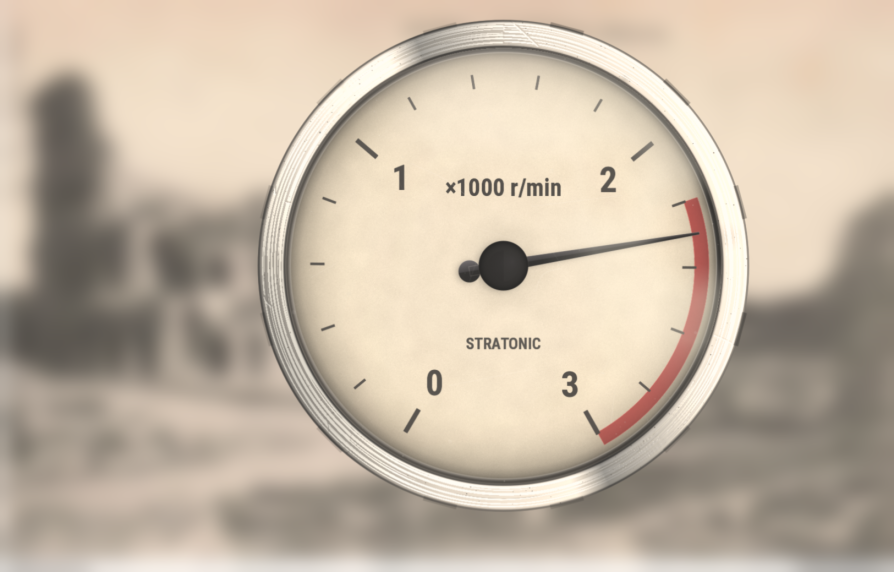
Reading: {"value": 2300, "unit": "rpm"}
